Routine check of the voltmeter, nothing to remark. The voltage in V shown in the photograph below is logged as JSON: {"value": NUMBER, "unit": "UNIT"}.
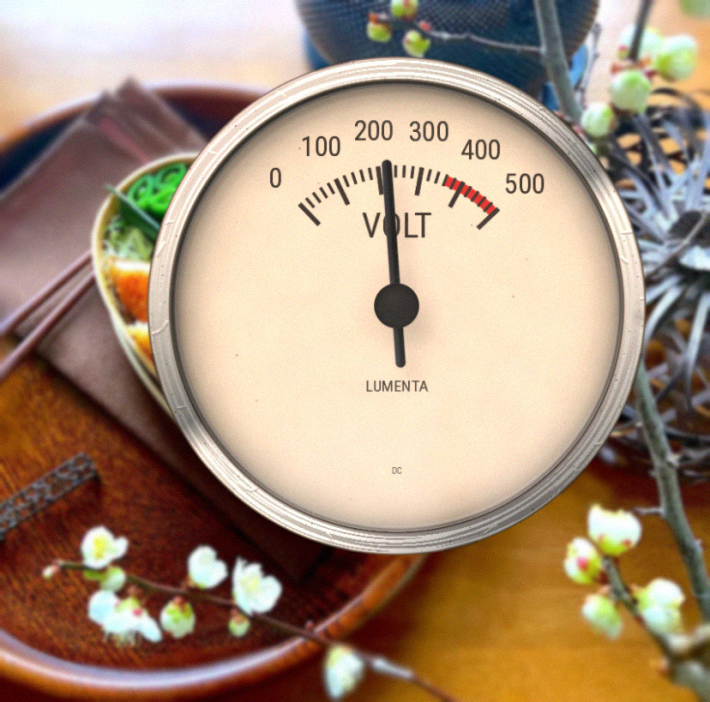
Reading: {"value": 220, "unit": "V"}
